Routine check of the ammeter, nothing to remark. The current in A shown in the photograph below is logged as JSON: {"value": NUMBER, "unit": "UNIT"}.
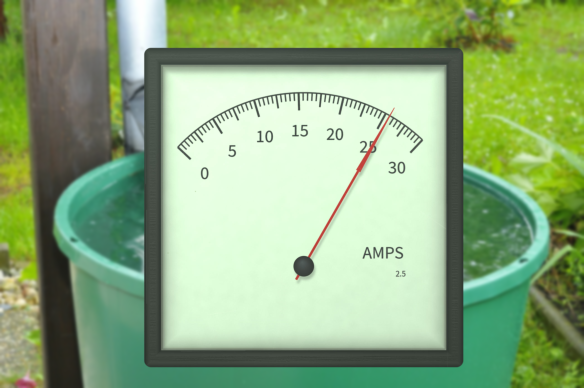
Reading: {"value": 25.5, "unit": "A"}
